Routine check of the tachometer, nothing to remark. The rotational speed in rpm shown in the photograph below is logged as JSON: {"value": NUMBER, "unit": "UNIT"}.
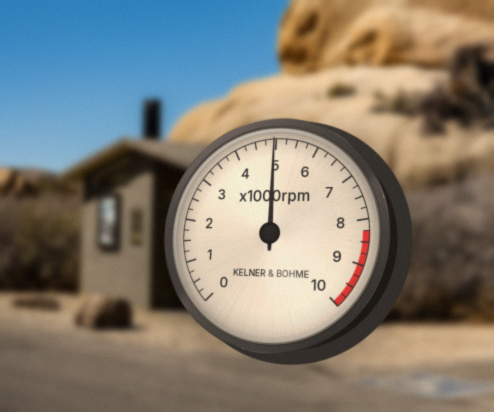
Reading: {"value": 5000, "unit": "rpm"}
